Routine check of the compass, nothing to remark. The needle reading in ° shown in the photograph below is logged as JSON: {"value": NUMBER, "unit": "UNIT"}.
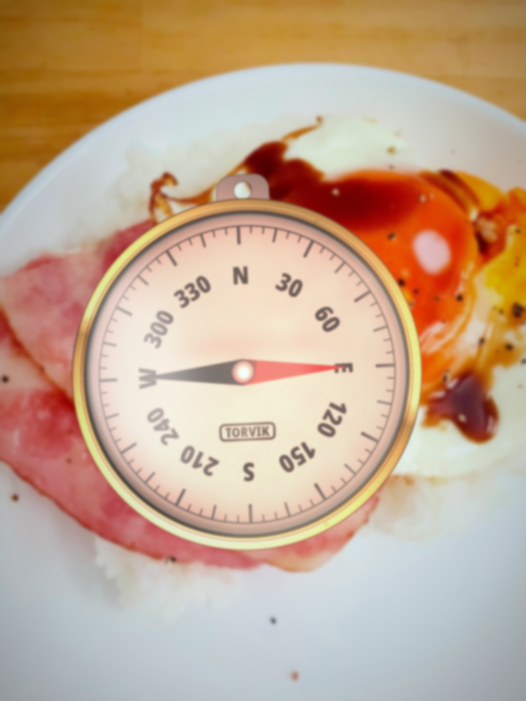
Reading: {"value": 90, "unit": "°"}
